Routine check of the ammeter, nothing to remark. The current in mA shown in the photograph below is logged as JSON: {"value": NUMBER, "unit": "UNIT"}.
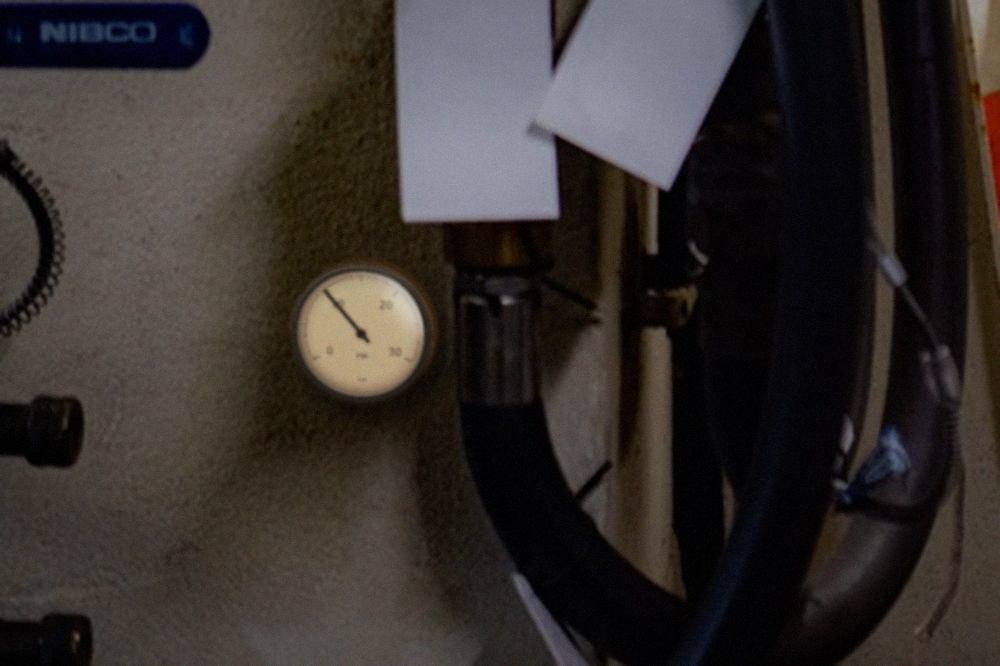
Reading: {"value": 10, "unit": "mA"}
